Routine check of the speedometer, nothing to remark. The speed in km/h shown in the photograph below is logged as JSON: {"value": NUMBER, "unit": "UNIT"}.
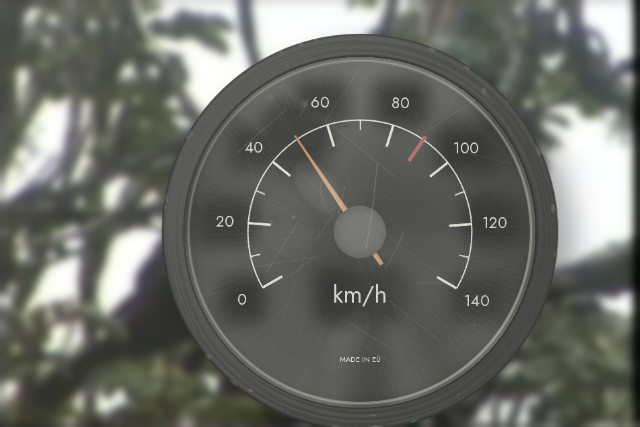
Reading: {"value": 50, "unit": "km/h"}
